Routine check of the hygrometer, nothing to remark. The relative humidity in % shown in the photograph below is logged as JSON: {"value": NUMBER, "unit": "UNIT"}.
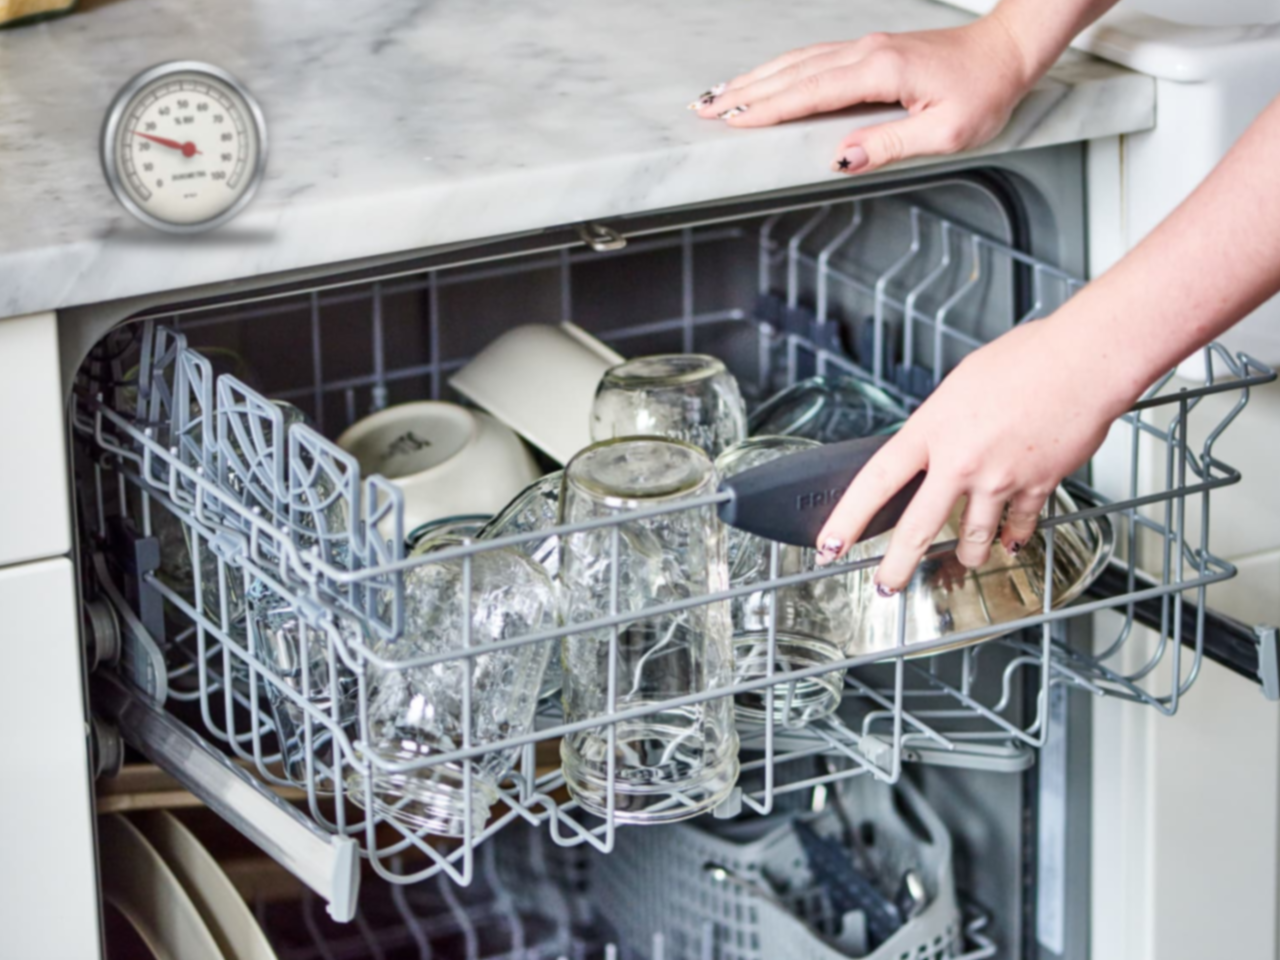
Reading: {"value": 25, "unit": "%"}
